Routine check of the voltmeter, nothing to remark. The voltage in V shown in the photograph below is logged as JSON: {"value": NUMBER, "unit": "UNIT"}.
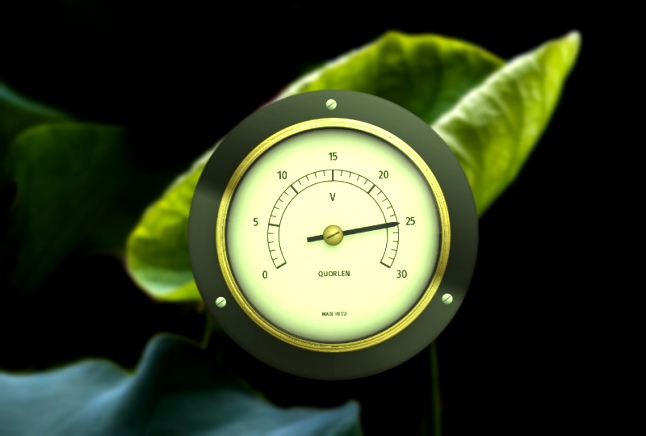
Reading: {"value": 25, "unit": "V"}
